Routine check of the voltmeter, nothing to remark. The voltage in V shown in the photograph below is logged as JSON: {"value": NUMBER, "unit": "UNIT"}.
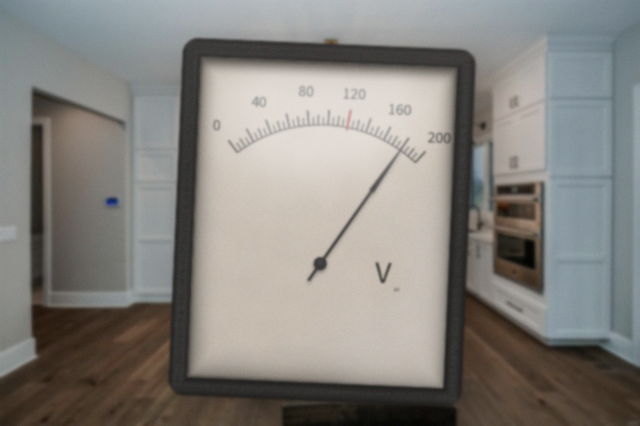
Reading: {"value": 180, "unit": "V"}
